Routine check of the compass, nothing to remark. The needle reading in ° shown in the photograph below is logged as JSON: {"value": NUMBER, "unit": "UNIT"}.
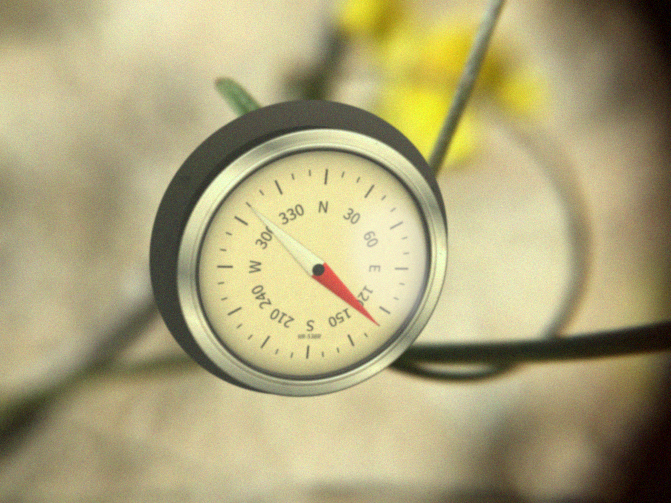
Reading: {"value": 130, "unit": "°"}
